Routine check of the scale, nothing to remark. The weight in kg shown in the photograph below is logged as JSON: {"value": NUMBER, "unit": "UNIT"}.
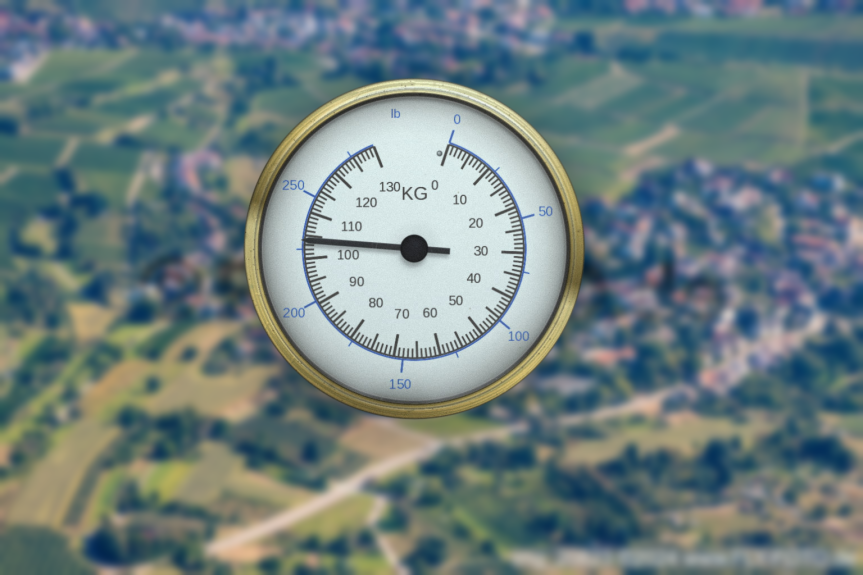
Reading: {"value": 104, "unit": "kg"}
